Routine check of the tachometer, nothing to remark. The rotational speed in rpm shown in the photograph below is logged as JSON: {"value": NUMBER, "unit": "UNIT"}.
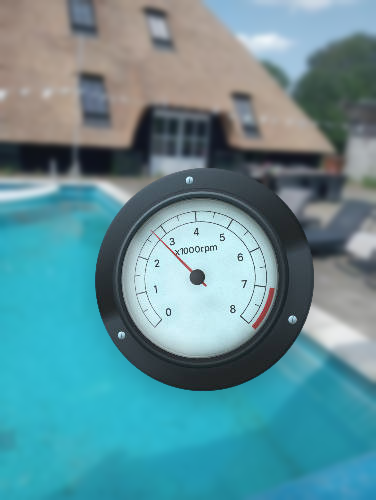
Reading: {"value": 2750, "unit": "rpm"}
